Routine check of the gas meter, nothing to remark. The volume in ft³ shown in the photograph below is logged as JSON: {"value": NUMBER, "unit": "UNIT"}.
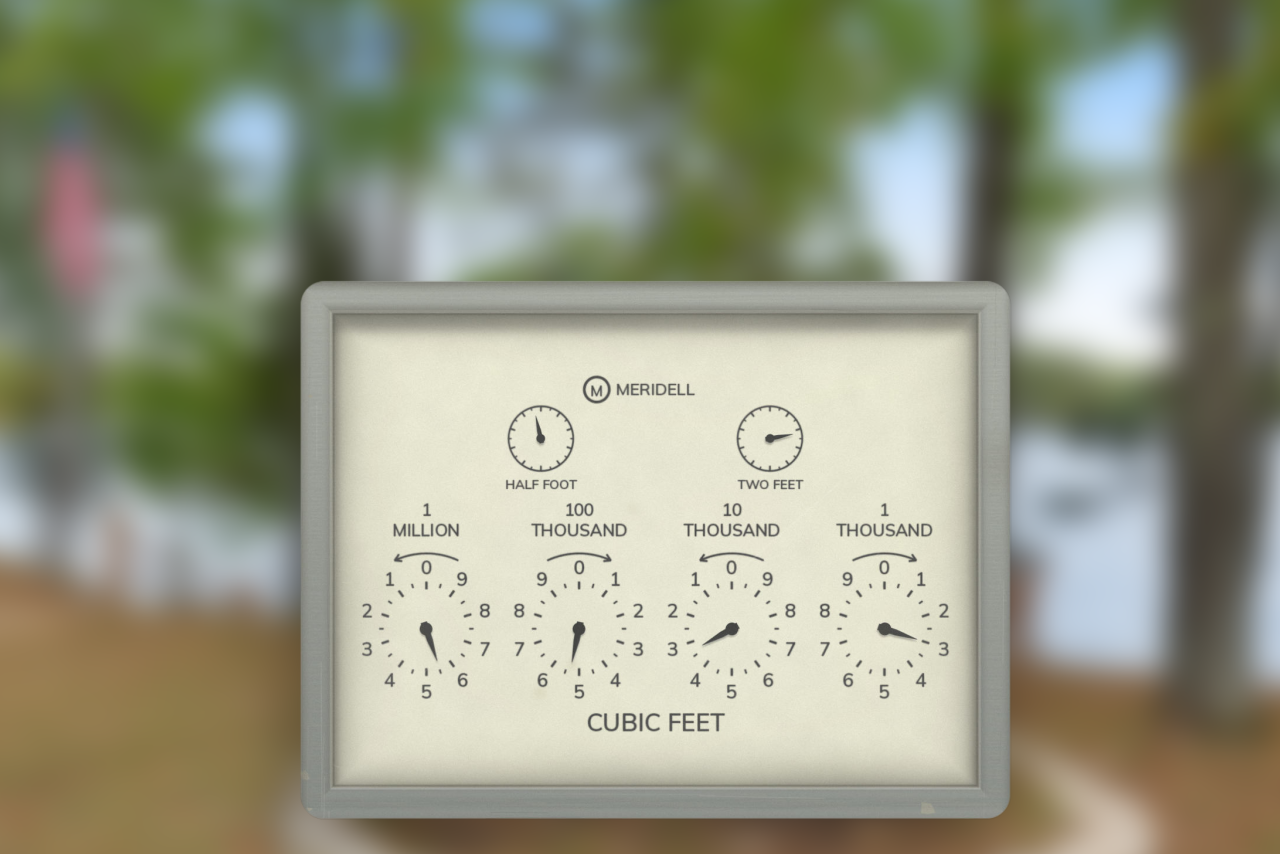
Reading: {"value": 553300, "unit": "ft³"}
